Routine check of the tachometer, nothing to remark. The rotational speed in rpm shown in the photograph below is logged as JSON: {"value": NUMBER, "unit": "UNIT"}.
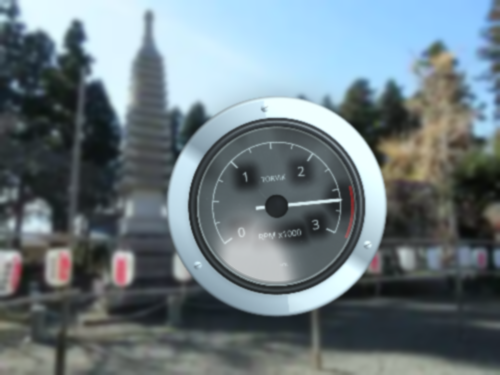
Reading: {"value": 2625, "unit": "rpm"}
